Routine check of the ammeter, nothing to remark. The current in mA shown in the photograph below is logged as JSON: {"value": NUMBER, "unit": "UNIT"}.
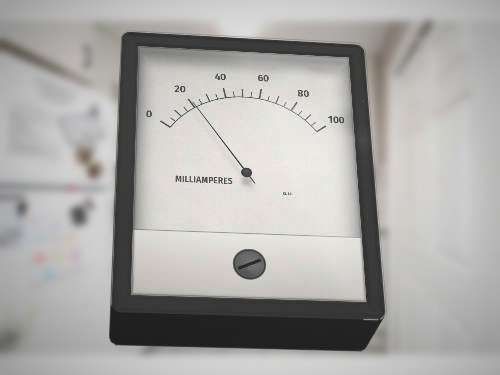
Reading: {"value": 20, "unit": "mA"}
